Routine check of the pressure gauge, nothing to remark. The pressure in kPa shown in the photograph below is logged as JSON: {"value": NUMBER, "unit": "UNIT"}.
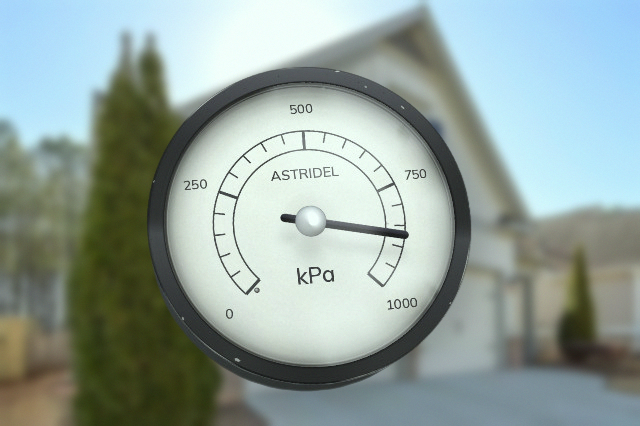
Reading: {"value": 875, "unit": "kPa"}
